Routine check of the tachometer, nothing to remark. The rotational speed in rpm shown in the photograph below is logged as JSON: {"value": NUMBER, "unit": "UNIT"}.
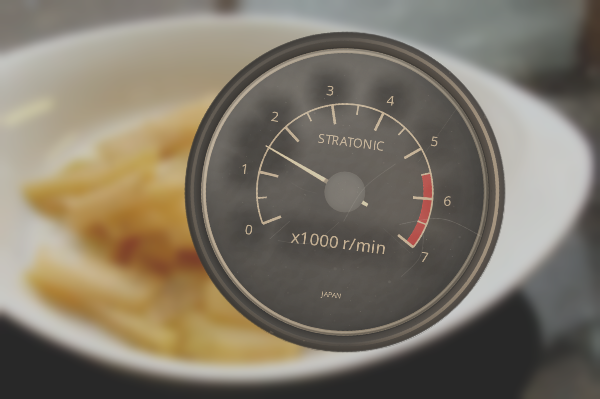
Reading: {"value": 1500, "unit": "rpm"}
